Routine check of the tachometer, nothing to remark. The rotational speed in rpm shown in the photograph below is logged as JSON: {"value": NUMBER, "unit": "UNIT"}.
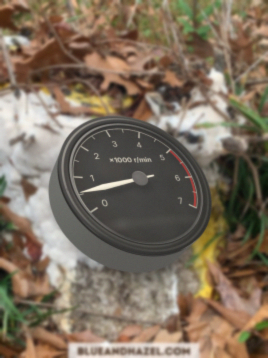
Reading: {"value": 500, "unit": "rpm"}
